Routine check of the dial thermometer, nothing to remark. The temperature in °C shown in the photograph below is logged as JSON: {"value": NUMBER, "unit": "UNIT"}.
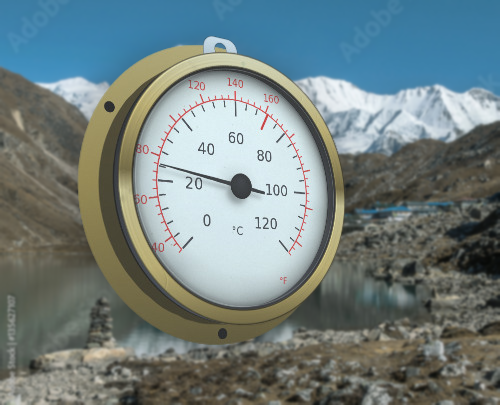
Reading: {"value": 24, "unit": "°C"}
